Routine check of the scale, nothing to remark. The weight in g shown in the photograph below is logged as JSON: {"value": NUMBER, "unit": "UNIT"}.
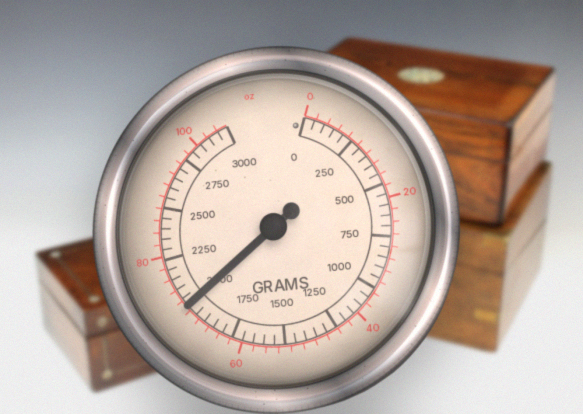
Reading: {"value": 2000, "unit": "g"}
